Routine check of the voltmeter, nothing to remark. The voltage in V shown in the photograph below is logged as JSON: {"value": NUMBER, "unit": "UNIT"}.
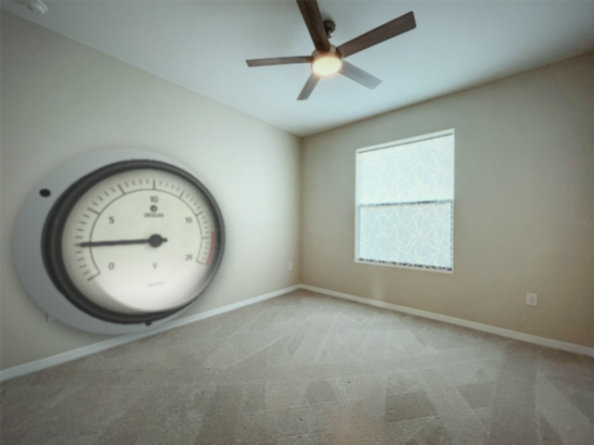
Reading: {"value": 2.5, "unit": "V"}
